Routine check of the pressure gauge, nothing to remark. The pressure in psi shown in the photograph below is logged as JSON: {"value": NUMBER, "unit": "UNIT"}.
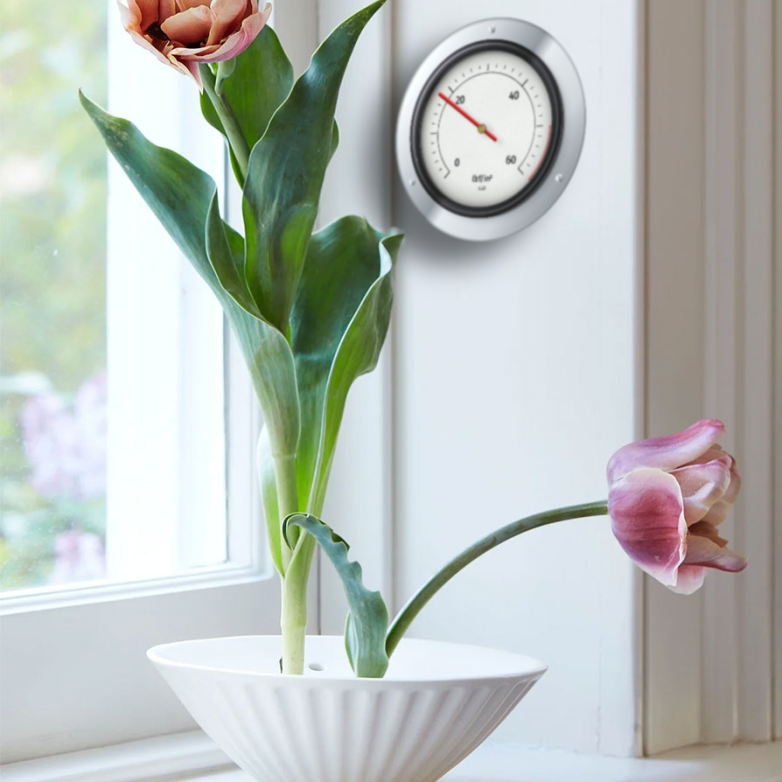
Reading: {"value": 18, "unit": "psi"}
